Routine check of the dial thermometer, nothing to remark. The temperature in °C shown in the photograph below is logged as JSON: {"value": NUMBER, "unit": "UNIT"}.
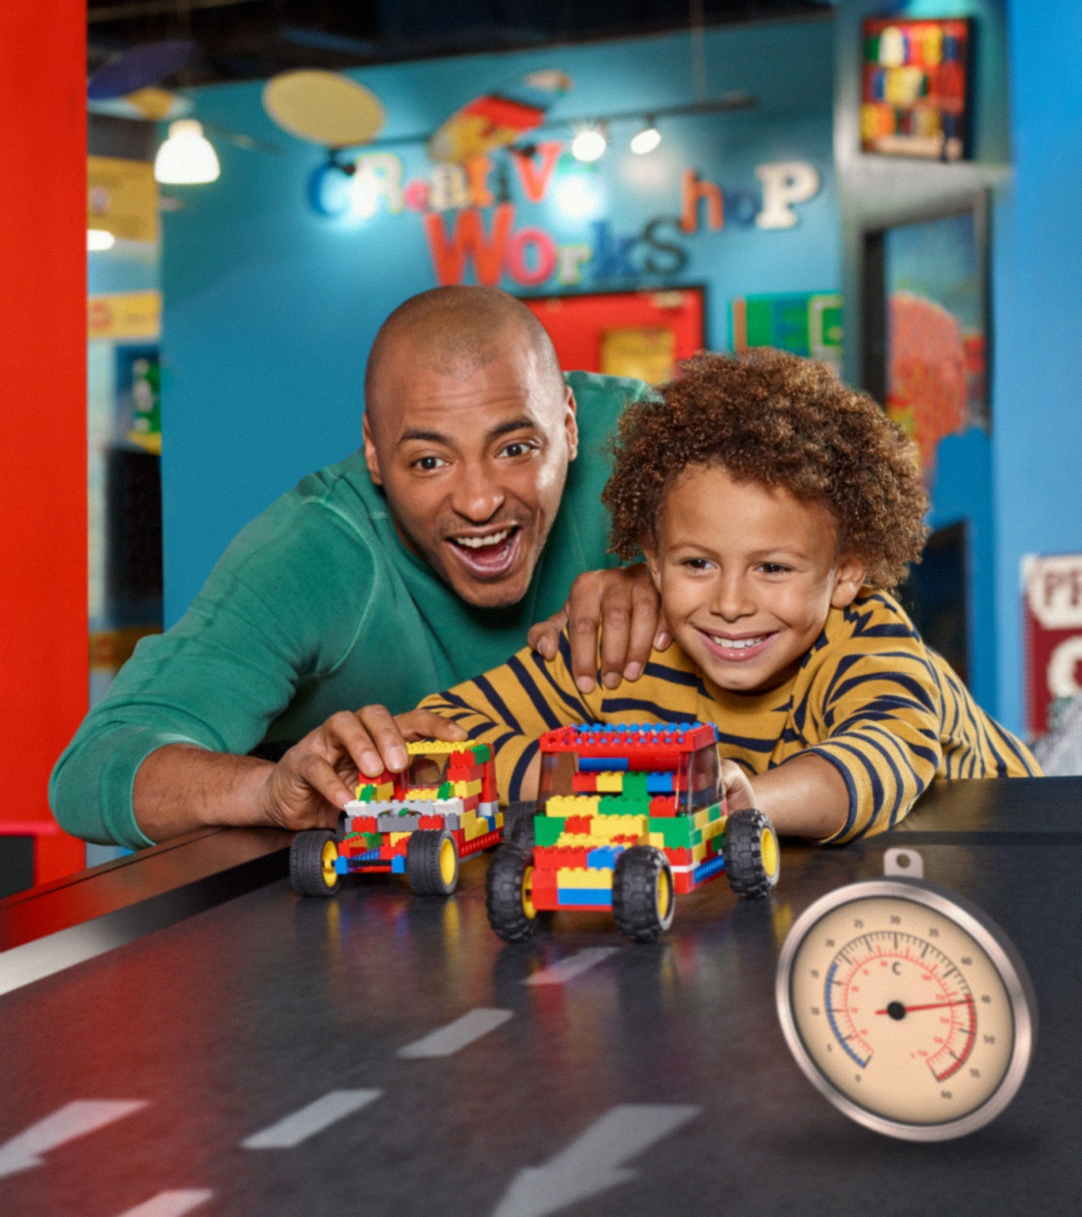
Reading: {"value": 45, "unit": "°C"}
